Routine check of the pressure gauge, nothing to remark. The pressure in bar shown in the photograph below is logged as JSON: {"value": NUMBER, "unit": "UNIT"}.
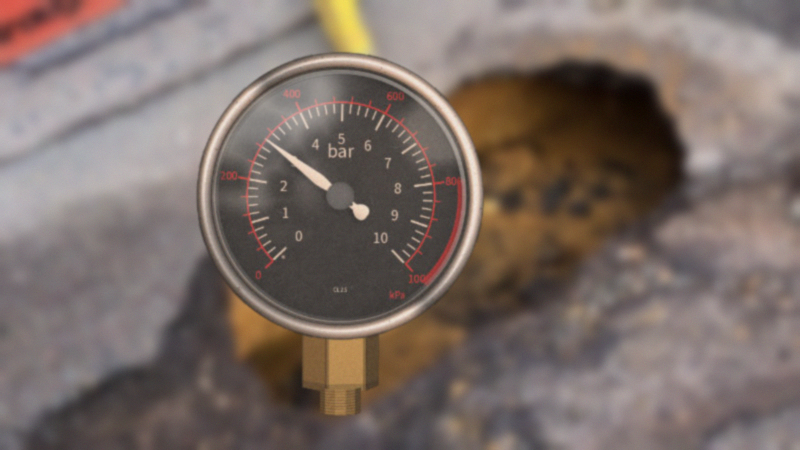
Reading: {"value": 3, "unit": "bar"}
